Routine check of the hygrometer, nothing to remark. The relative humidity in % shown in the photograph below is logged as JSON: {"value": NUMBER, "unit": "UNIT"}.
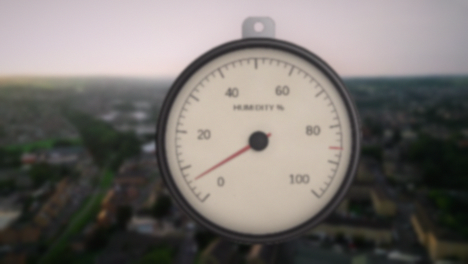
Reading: {"value": 6, "unit": "%"}
